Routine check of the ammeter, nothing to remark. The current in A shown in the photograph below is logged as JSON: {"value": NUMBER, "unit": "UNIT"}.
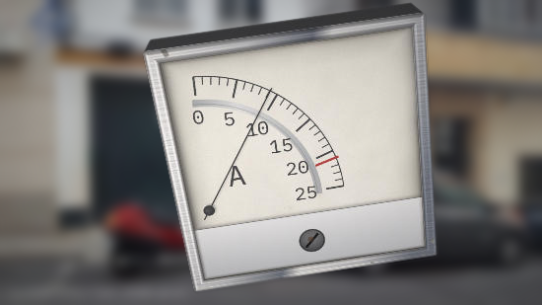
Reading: {"value": 9, "unit": "A"}
